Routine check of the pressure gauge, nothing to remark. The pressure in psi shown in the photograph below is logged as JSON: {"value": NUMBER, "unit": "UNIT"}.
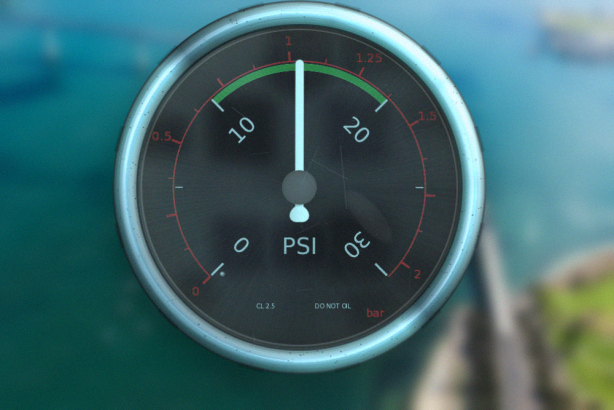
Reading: {"value": 15, "unit": "psi"}
